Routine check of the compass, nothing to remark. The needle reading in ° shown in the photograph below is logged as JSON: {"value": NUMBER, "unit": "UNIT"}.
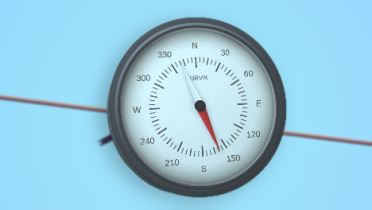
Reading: {"value": 160, "unit": "°"}
